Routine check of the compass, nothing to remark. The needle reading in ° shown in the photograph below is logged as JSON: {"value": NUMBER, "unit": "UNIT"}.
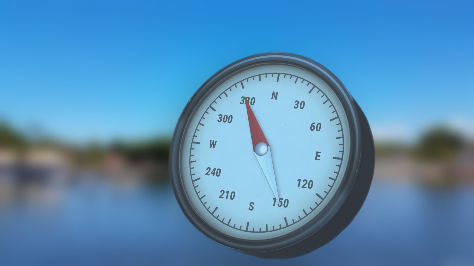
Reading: {"value": 330, "unit": "°"}
